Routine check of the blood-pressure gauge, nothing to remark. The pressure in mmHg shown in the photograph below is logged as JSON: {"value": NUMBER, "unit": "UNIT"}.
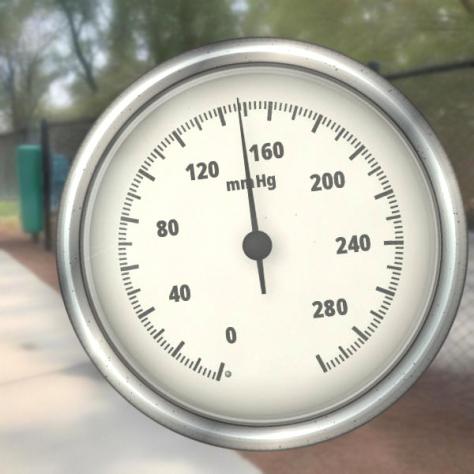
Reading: {"value": 148, "unit": "mmHg"}
